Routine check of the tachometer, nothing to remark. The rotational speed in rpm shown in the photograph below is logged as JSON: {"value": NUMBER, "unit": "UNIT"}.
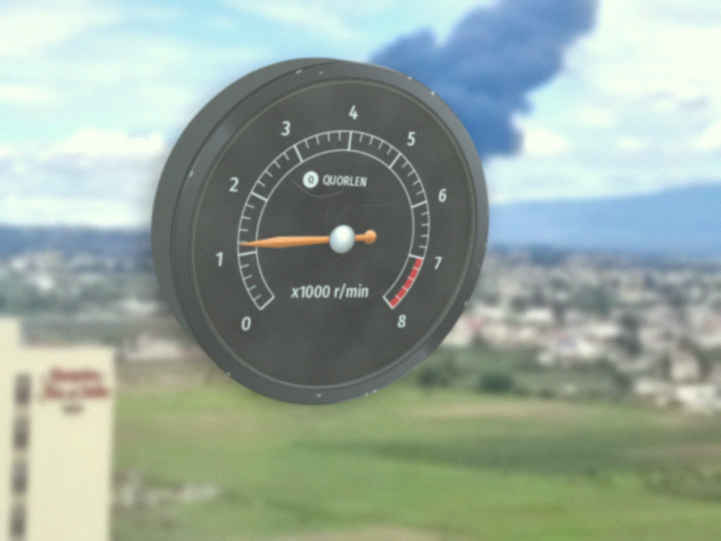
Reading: {"value": 1200, "unit": "rpm"}
